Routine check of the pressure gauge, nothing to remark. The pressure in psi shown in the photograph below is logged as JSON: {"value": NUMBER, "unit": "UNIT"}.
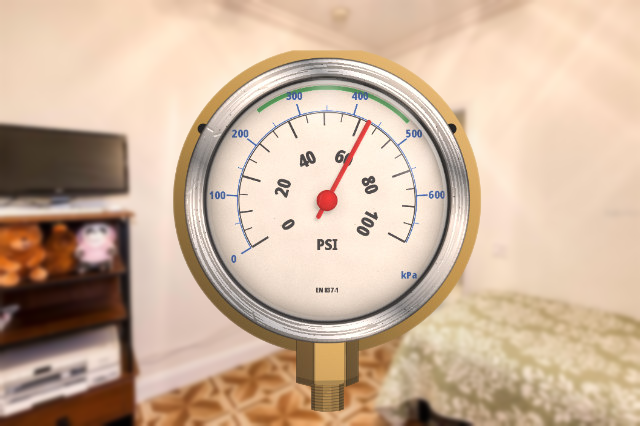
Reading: {"value": 62.5, "unit": "psi"}
